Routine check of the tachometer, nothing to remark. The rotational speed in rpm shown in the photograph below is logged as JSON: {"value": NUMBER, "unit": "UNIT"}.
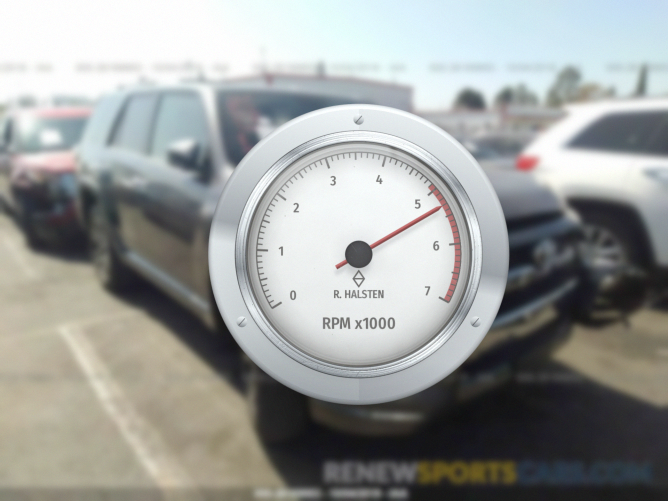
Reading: {"value": 5300, "unit": "rpm"}
